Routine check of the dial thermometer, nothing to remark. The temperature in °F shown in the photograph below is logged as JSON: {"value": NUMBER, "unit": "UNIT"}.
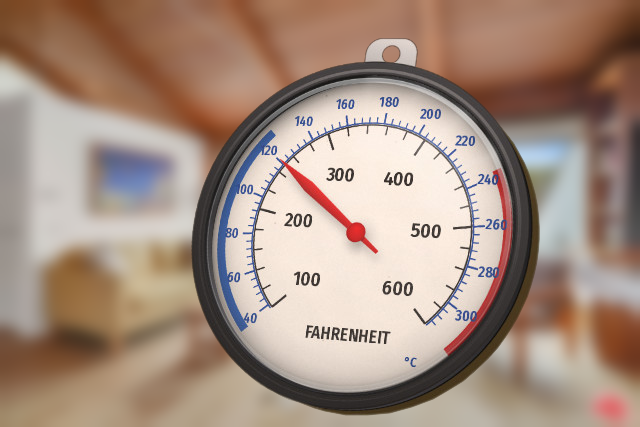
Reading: {"value": 250, "unit": "°F"}
